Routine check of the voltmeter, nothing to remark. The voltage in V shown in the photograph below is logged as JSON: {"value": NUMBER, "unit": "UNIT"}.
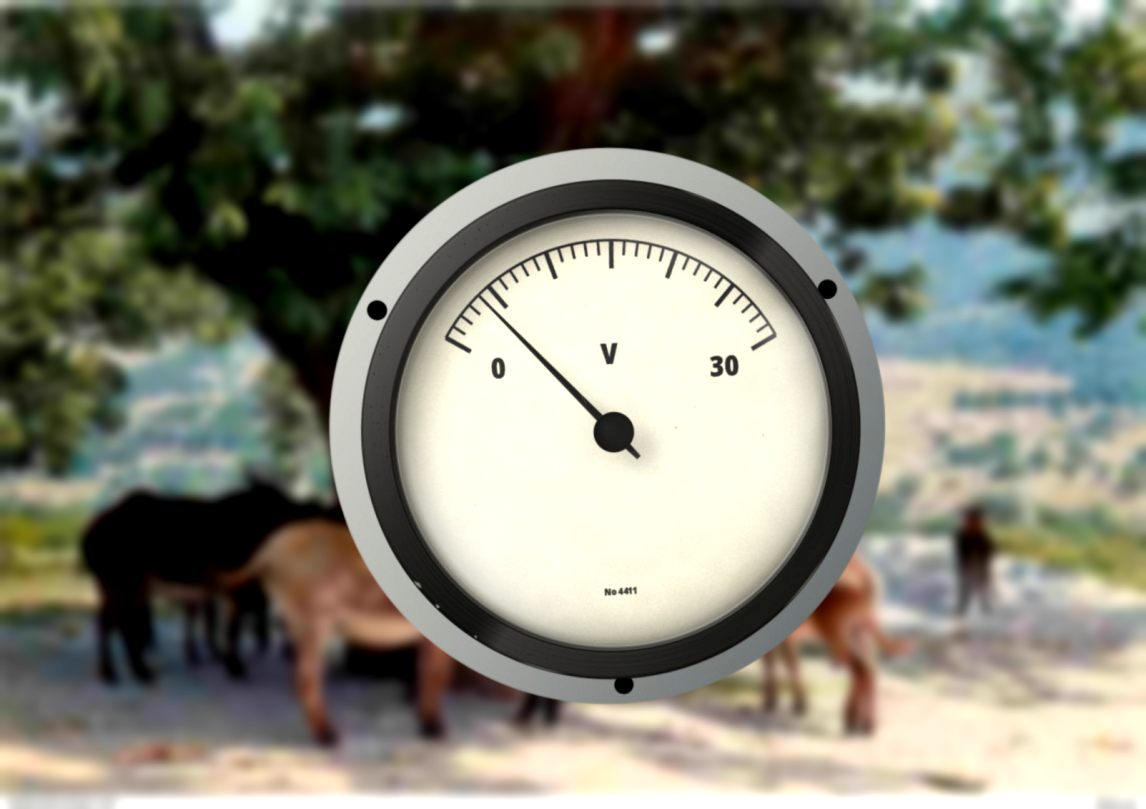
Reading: {"value": 4, "unit": "V"}
